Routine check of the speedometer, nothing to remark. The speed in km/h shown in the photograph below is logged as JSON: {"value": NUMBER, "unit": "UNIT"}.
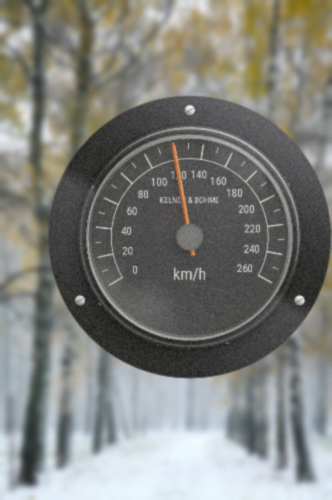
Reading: {"value": 120, "unit": "km/h"}
